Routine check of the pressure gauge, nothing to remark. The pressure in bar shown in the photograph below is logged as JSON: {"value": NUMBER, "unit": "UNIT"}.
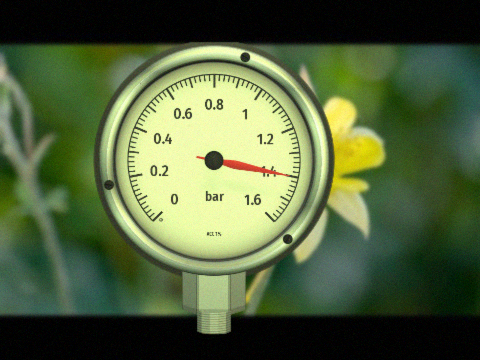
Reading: {"value": 1.4, "unit": "bar"}
